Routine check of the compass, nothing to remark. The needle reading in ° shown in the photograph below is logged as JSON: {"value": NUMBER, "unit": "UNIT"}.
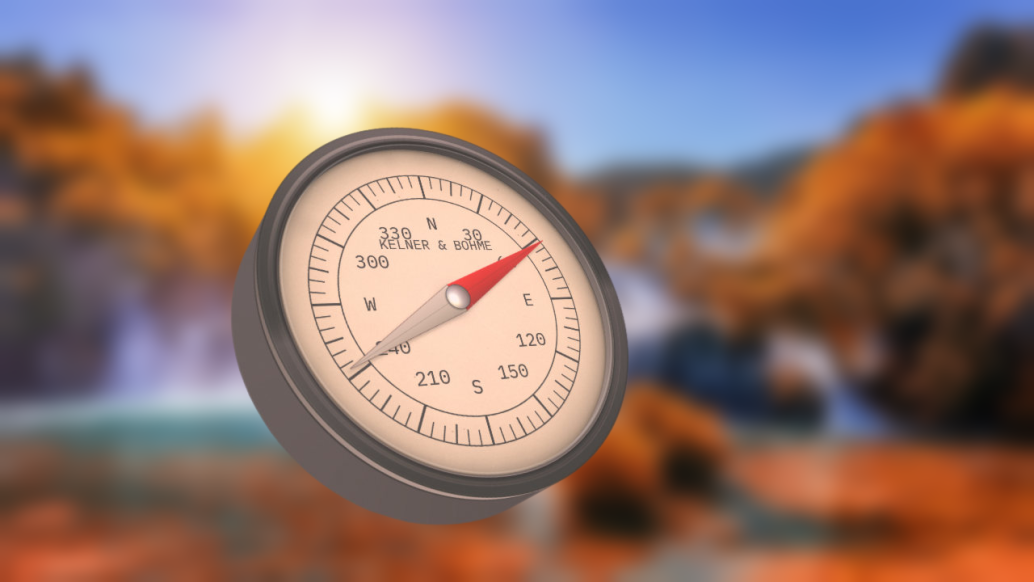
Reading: {"value": 62.5, "unit": "°"}
